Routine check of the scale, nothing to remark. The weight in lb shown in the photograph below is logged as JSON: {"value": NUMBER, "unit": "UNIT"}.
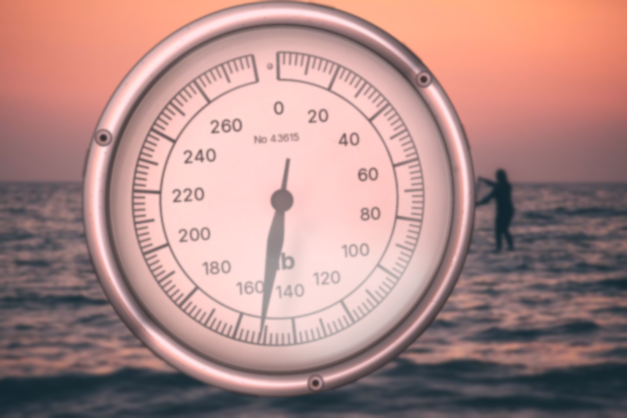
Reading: {"value": 152, "unit": "lb"}
